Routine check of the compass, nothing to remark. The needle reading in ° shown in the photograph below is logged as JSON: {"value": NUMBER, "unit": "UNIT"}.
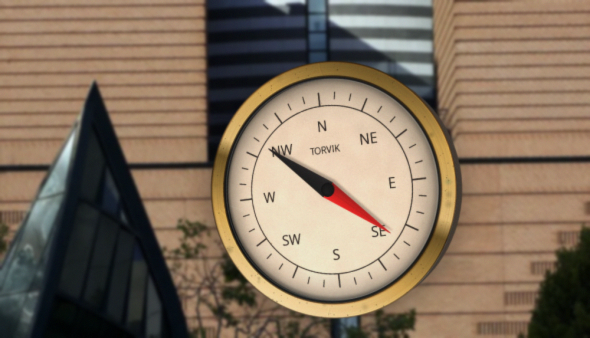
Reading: {"value": 130, "unit": "°"}
